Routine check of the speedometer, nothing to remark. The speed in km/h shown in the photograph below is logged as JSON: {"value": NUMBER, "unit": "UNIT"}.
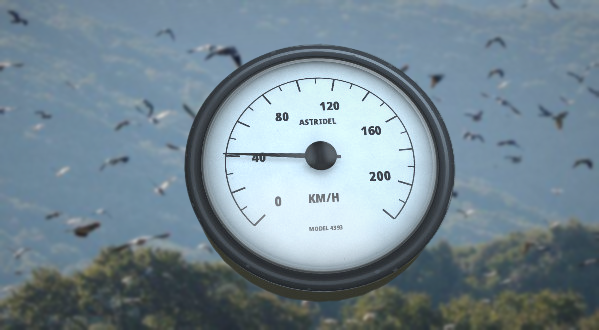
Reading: {"value": 40, "unit": "km/h"}
